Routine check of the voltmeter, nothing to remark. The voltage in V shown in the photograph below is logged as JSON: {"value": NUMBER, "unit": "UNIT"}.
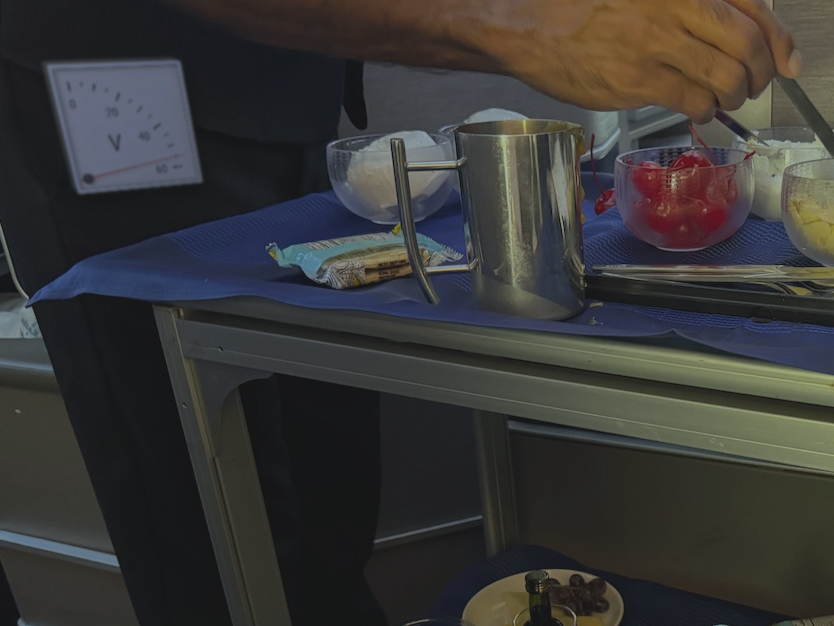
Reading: {"value": 55, "unit": "V"}
